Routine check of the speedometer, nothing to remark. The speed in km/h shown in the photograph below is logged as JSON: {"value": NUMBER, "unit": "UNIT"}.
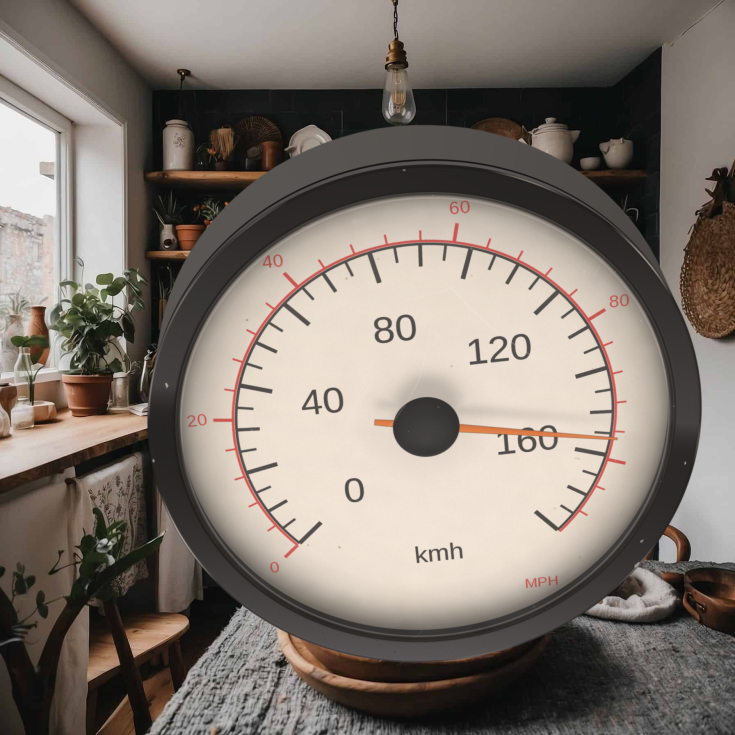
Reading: {"value": 155, "unit": "km/h"}
